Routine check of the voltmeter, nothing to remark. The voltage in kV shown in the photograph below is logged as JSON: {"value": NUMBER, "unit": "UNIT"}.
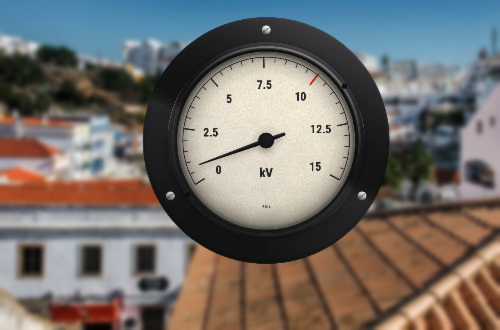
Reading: {"value": 0.75, "unit": "kV"}
